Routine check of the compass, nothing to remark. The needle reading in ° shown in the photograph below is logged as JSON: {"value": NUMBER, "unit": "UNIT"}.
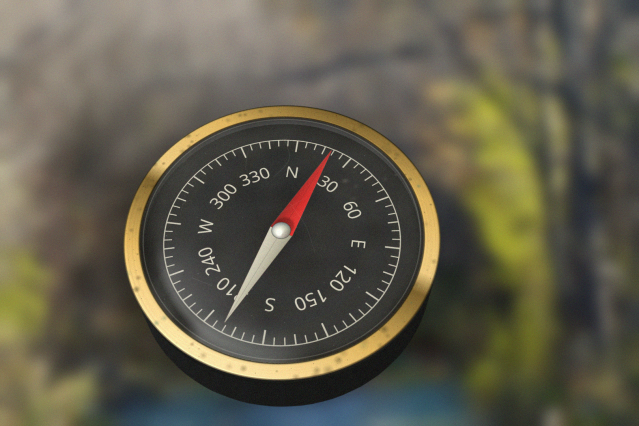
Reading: {"value": 20, "unit": "°"}
